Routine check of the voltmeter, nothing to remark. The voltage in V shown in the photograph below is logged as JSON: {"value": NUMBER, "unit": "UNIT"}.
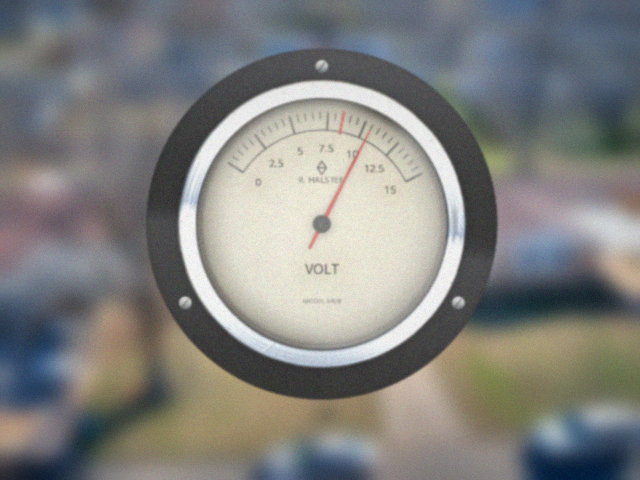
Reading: {"value": 10.5, "unit": "V"}
